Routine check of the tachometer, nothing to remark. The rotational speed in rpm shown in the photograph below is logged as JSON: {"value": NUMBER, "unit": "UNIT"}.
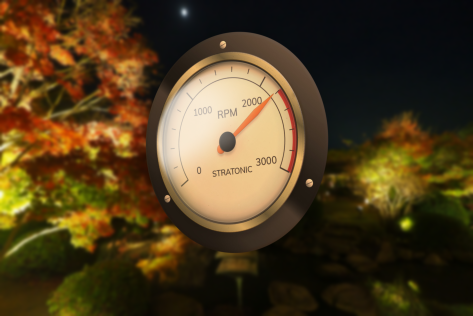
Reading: {"value": 2200, "unit": "rpm"}
